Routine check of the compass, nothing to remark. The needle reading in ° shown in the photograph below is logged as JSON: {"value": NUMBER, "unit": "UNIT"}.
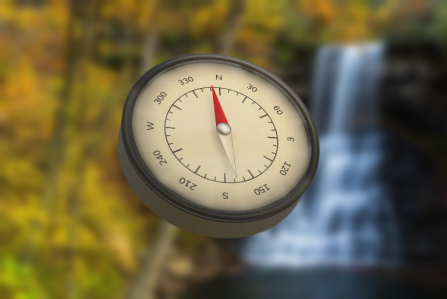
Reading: {"value": 350, "unit": "°"}
